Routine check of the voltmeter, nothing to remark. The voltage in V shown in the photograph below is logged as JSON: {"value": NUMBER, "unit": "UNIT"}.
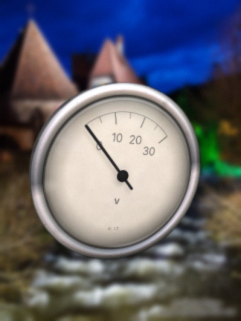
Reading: {"value": 0, "unit": "V"}
